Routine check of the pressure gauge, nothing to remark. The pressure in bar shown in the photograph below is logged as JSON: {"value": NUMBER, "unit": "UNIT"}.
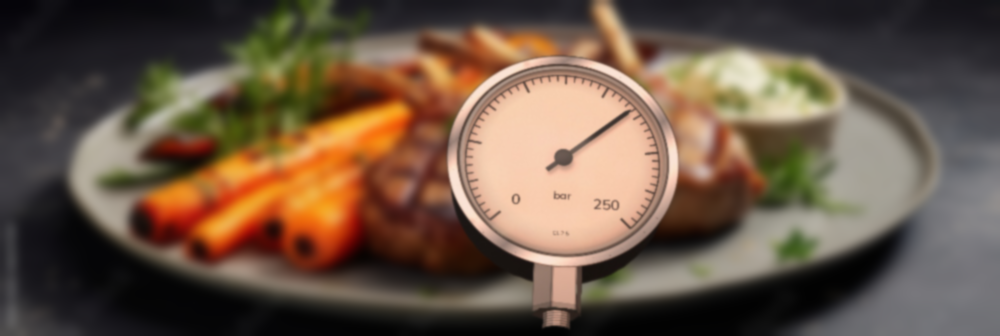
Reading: {"value": 170, "unit": "bar"}
